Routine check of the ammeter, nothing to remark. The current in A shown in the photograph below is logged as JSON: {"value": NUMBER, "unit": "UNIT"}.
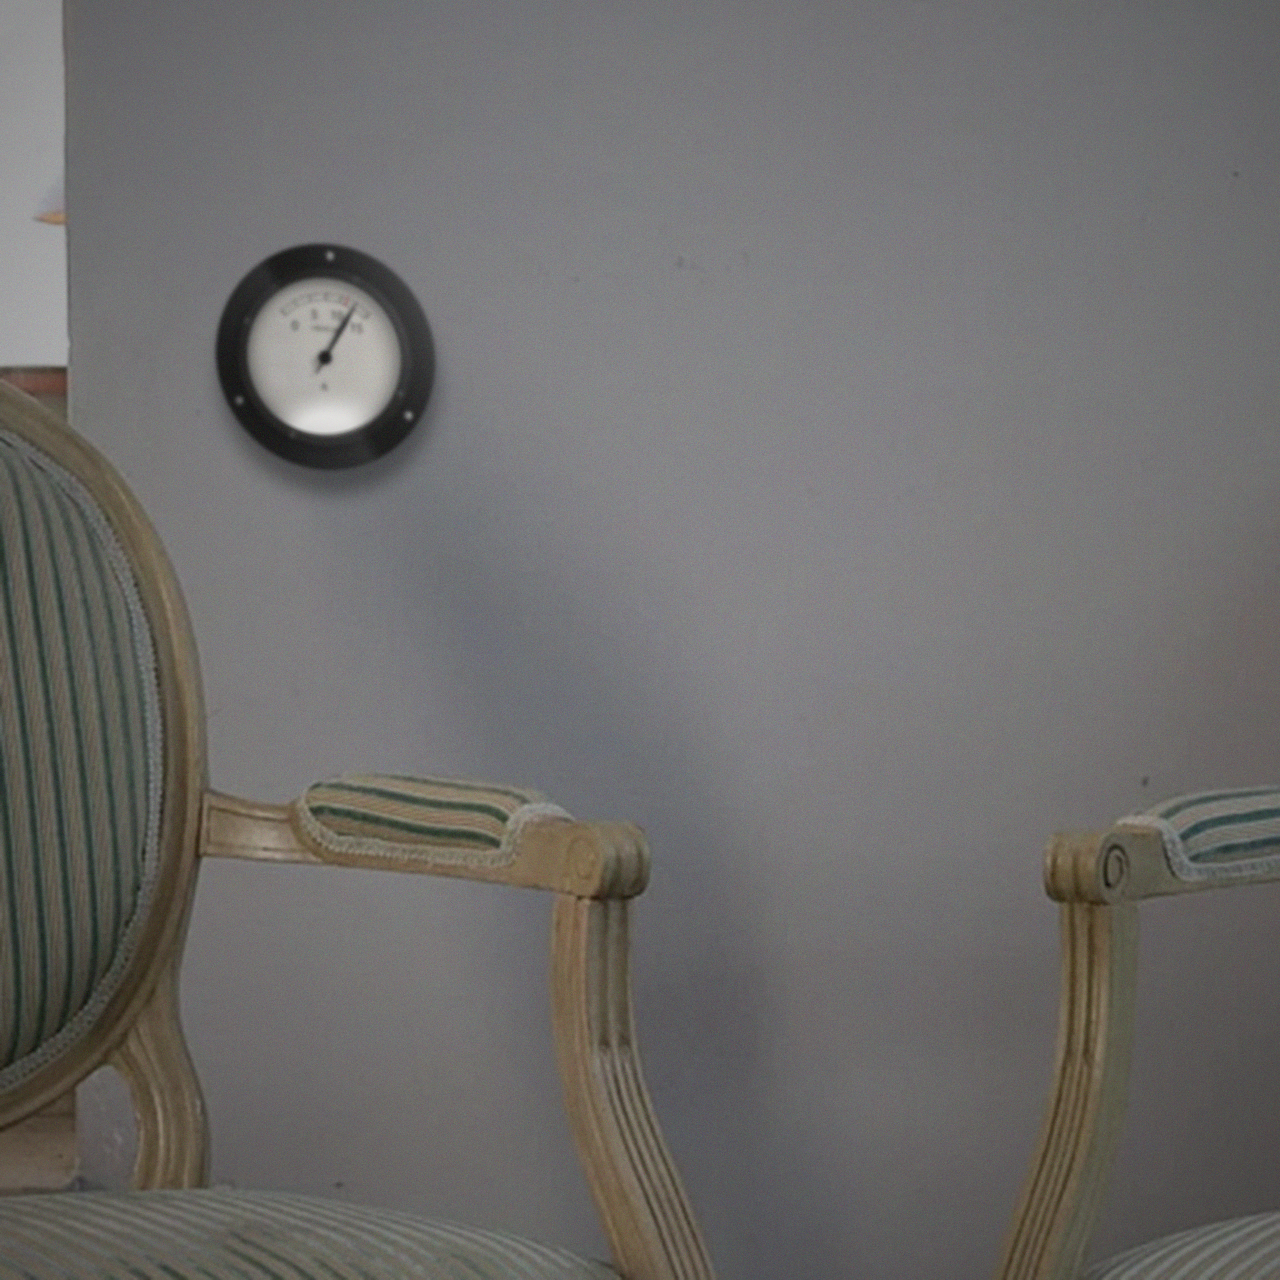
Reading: {"value": 12.5, "unit": "A"}
